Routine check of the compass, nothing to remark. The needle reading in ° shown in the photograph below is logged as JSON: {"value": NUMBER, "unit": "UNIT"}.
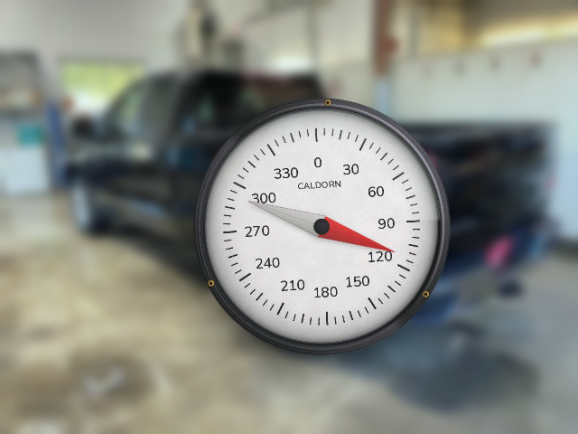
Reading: {"value": 112.5, "unit": "°"}
